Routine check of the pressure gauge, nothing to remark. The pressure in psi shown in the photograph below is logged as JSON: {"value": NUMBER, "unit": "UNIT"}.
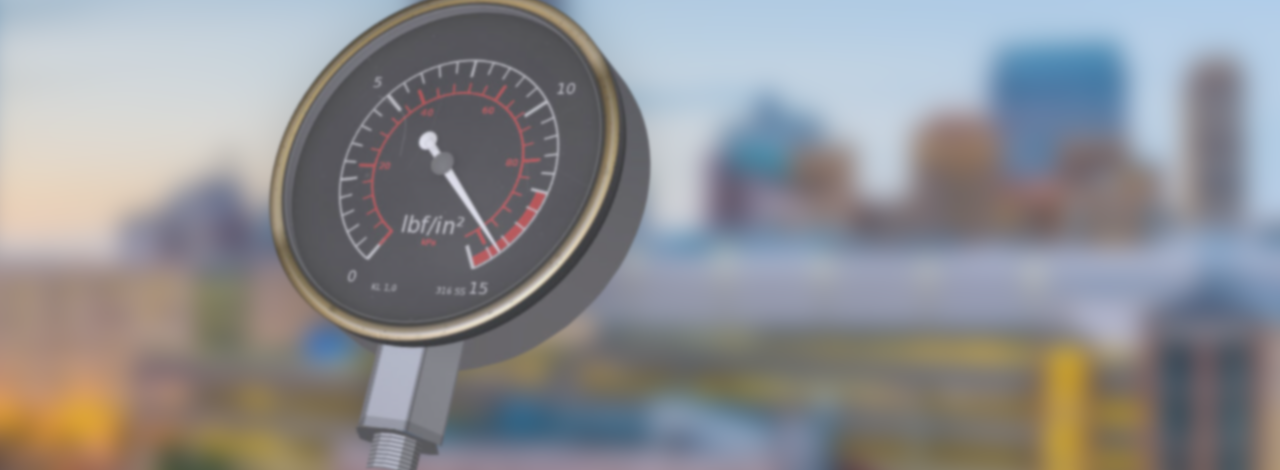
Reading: {"value": 14.25, "unit": "psi"}
